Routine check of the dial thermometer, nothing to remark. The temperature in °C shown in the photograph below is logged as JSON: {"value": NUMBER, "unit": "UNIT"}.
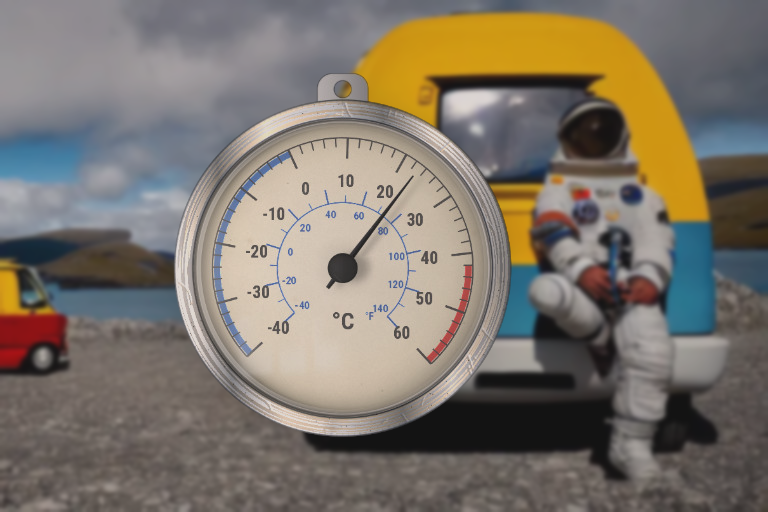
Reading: {"value": 23, "unit": "°C"}
